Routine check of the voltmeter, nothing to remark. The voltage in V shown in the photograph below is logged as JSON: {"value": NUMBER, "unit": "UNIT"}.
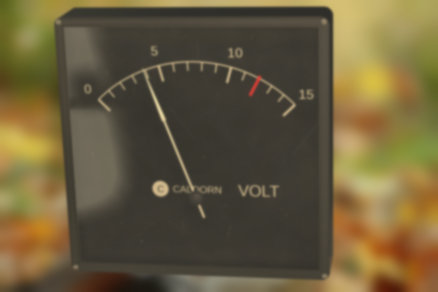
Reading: {"value": 4, "unit": "V"}
